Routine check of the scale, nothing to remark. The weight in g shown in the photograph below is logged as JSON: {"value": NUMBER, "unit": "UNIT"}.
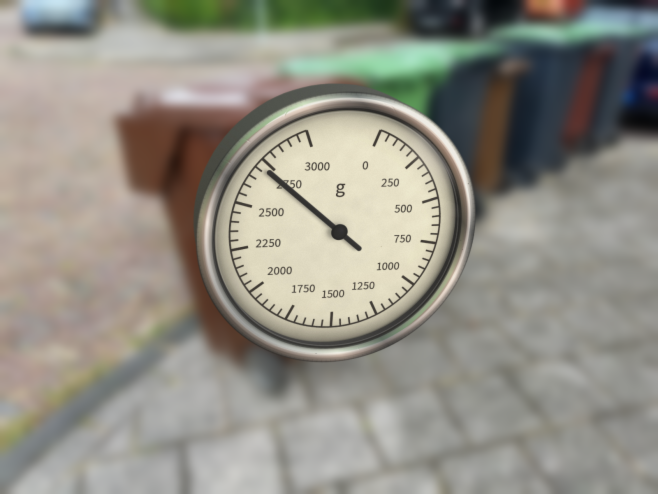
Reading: {"value": 2725, "unit": "g"}
